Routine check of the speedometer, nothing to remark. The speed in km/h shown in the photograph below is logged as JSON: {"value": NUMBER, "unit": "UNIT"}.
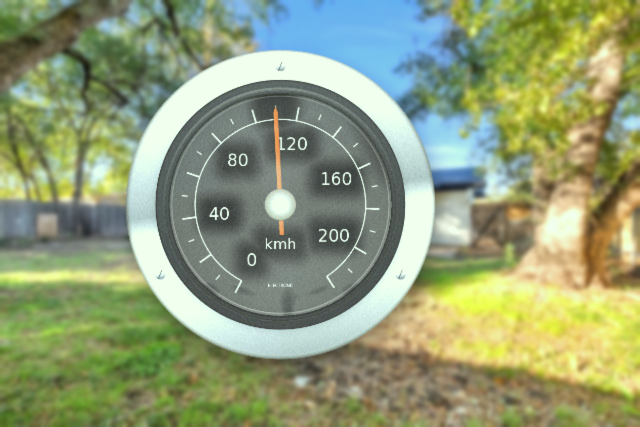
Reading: {"value": 110, "unit": "km/h"}
